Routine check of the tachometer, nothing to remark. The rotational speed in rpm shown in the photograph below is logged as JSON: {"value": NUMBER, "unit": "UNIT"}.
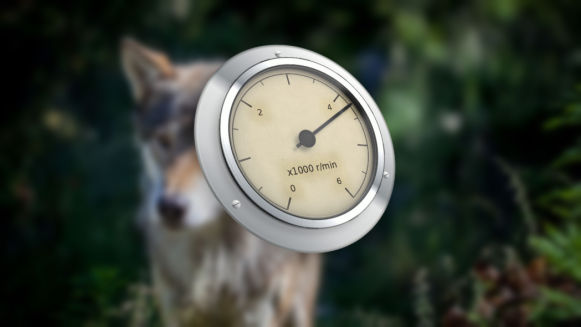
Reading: {"value": 4250, "unit": "rpm"}
